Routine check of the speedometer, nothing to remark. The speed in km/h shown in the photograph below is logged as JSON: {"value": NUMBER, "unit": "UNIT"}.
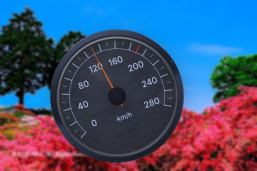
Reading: {"value": 130, "unit": "km/h"}
